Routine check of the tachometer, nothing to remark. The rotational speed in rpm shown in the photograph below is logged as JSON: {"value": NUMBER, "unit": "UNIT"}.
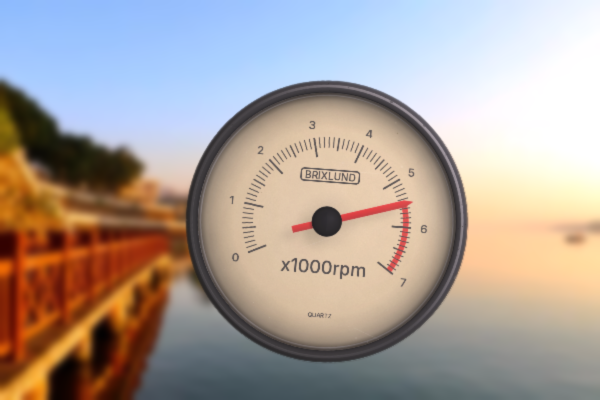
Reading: {"value": 5500, "unit": "rpm"}
